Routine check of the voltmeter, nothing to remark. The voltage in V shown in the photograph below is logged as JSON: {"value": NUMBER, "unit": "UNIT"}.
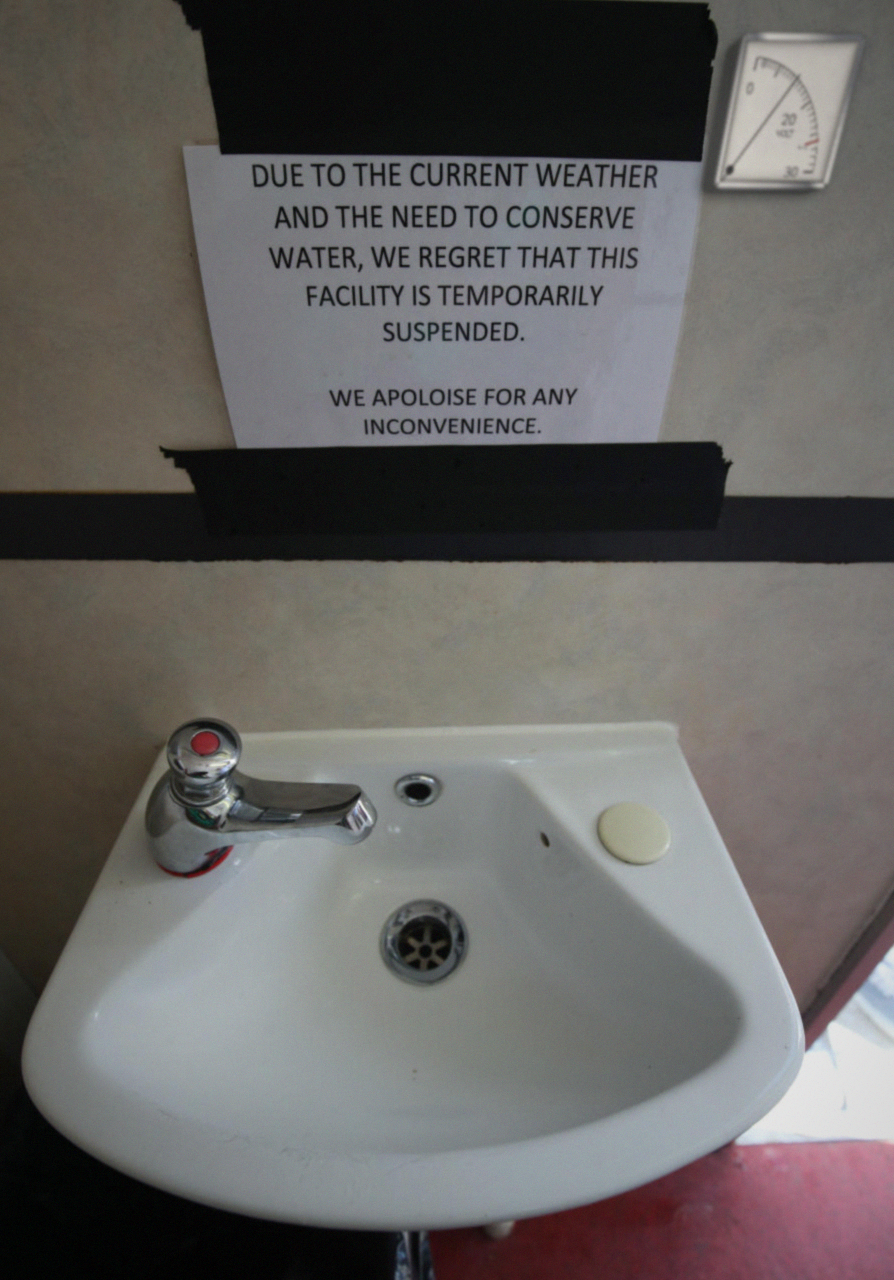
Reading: {"value": 15, "unit": "V"}
